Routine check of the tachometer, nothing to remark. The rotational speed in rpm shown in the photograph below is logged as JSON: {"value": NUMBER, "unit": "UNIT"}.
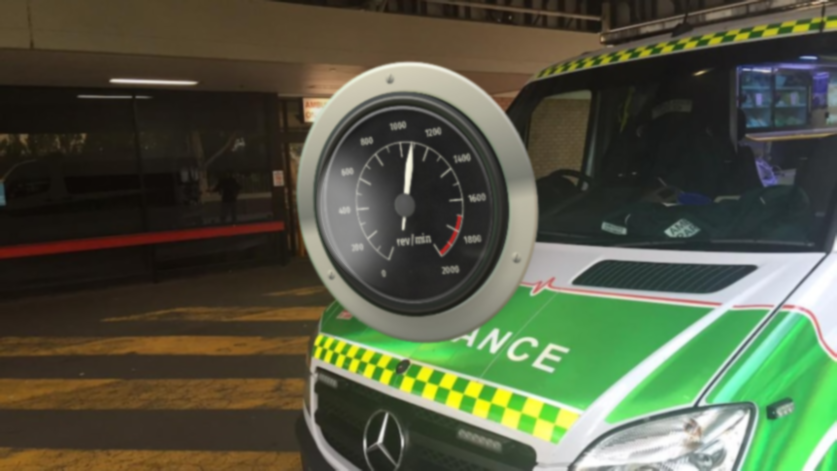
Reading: {"value": 1100, "unit": "rpm"}
